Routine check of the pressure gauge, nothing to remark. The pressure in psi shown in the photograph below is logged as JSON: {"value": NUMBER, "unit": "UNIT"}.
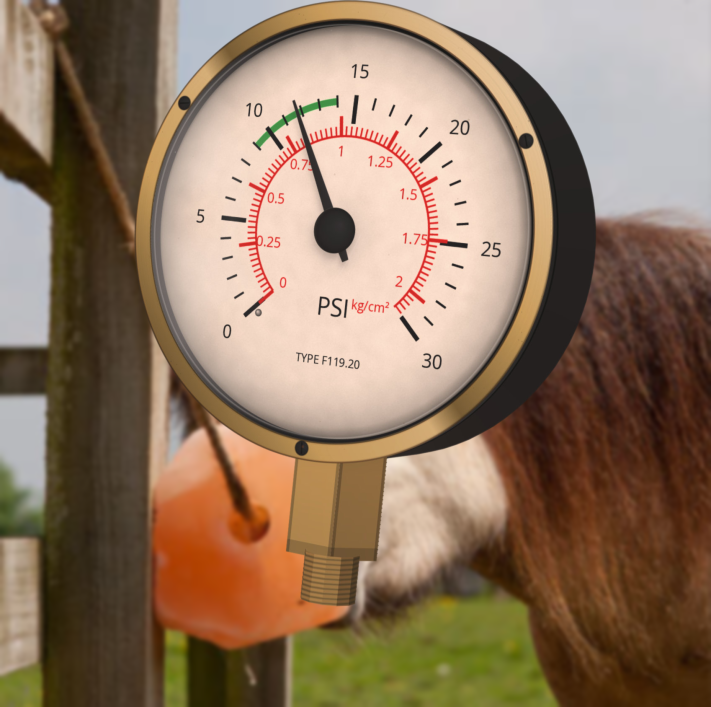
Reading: {"value": 12, "unit": "psi"}
